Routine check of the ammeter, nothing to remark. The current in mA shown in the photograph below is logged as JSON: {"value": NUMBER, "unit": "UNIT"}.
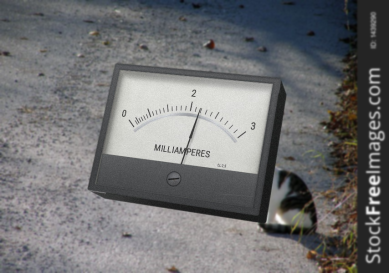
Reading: {"value": 2.2, "unit": "mA"}
